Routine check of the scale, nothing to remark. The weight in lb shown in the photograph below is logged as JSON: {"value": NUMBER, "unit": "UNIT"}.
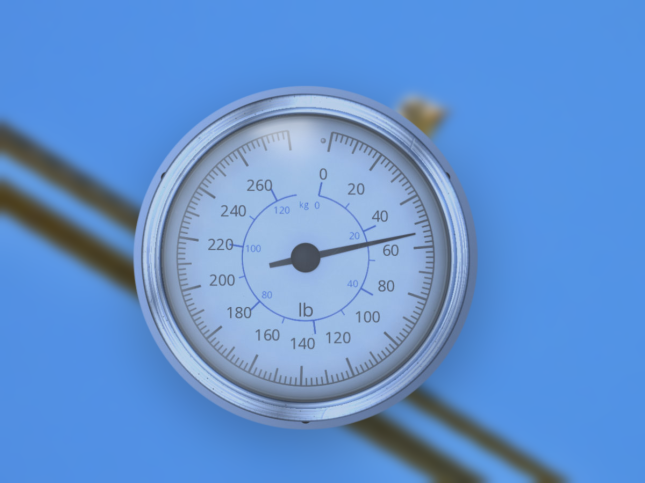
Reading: {"value": 54, "unit": "lb"}
